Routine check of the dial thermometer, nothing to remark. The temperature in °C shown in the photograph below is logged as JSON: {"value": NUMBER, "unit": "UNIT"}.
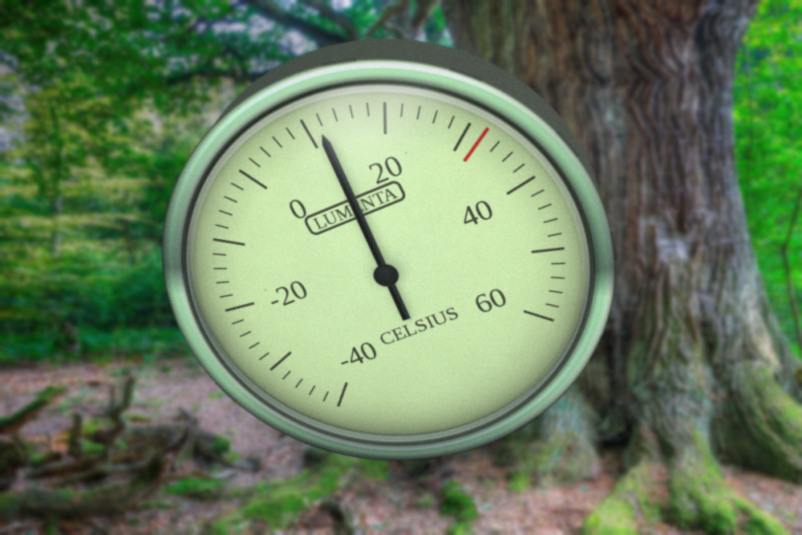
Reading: {"value": 12, "unit": "°C"}
